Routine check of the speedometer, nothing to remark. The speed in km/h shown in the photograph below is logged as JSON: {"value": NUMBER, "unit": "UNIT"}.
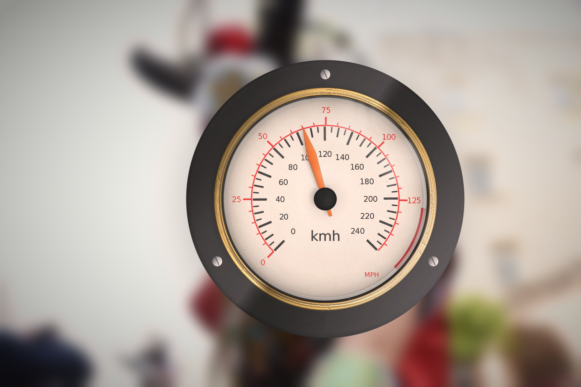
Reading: {"value": 105, "unit": "km/h"}
